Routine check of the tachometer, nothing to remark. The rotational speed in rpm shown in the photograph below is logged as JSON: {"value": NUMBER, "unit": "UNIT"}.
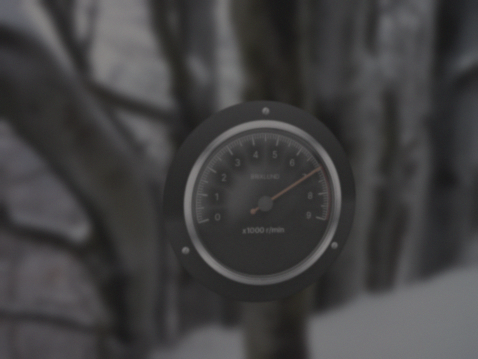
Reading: {"value": 7000, "unit": "rpm"}
